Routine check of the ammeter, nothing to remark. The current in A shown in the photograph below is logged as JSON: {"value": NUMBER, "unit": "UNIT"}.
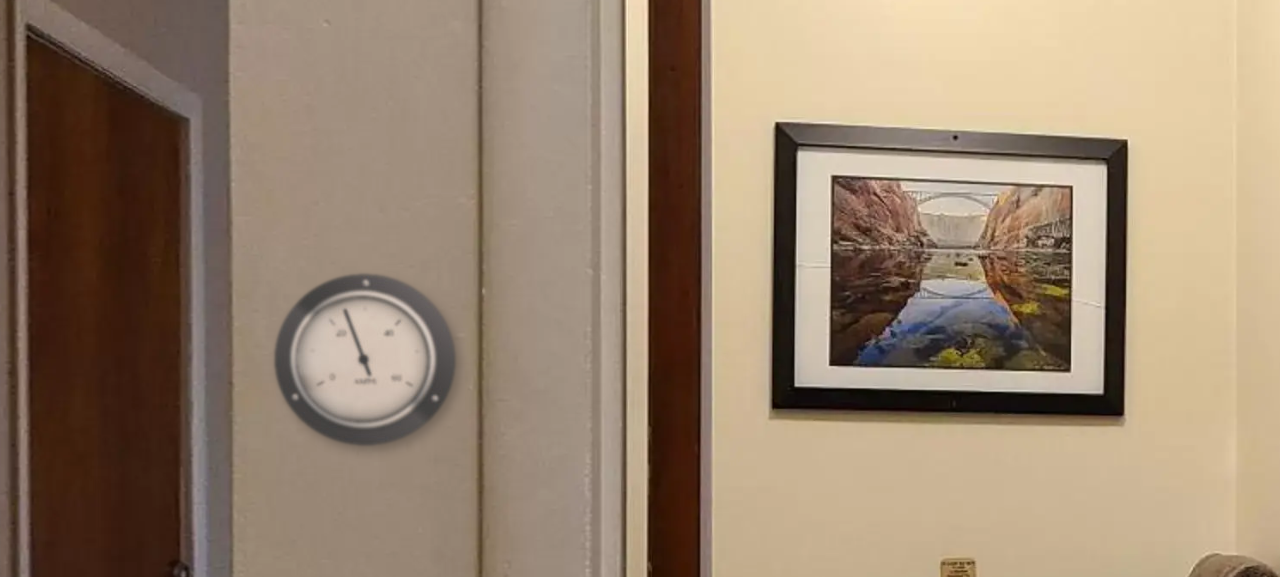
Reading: {"value": 25, "unit": "A"}
